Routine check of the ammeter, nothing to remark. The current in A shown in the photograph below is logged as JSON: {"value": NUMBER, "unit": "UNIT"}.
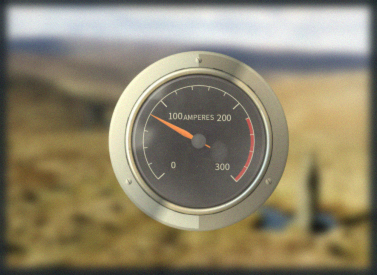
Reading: {"value": 80, "unit": "A"}
